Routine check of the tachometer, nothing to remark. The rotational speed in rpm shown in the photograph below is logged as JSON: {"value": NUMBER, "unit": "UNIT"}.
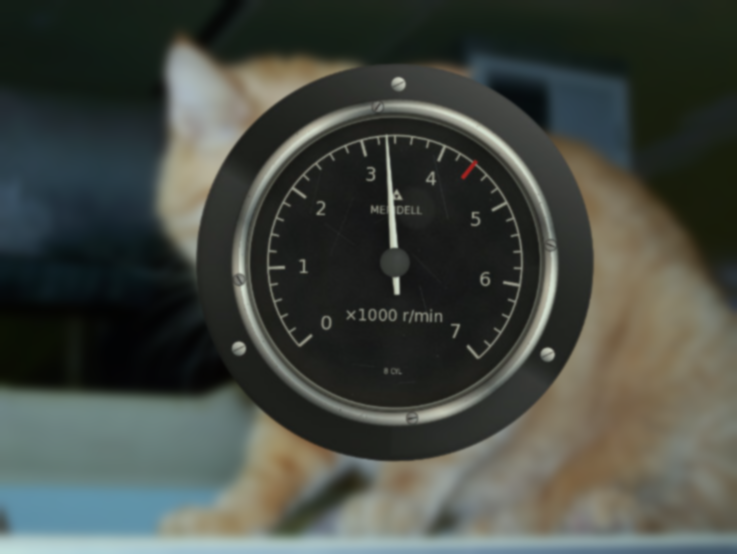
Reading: {"value": 3300, "unit": "rpm"}
